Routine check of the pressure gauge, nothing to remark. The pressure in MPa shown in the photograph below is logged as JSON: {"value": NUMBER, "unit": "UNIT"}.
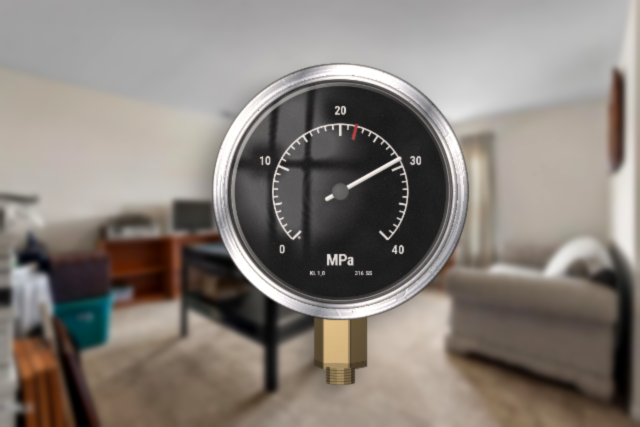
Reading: {"value": 29, "unit": "MPa"}
